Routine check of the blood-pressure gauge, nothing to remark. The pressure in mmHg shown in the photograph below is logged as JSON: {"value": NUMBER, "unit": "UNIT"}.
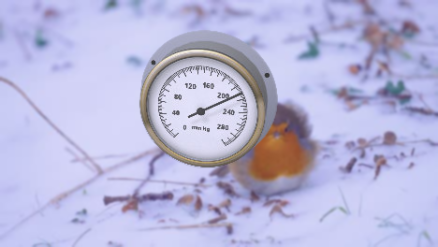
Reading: {"value": 210, "unit": "mmHg"}
